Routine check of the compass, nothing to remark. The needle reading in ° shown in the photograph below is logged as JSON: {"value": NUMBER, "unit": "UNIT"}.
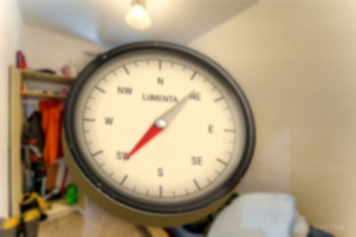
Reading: {"value": 220, "unit": "°"}
